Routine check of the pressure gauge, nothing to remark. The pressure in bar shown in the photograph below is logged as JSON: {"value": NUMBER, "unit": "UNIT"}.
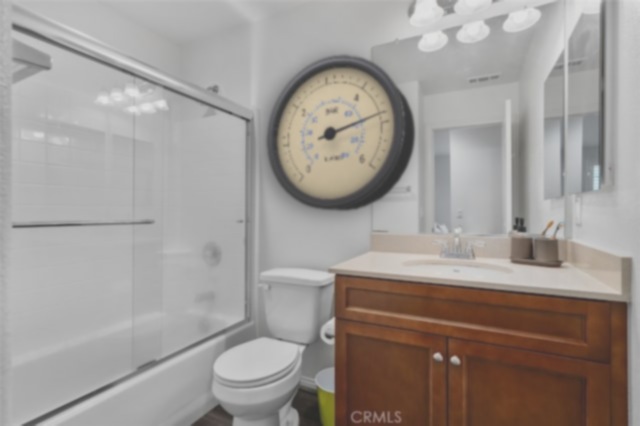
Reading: {"value": 4.8, "unit": "bar"}
